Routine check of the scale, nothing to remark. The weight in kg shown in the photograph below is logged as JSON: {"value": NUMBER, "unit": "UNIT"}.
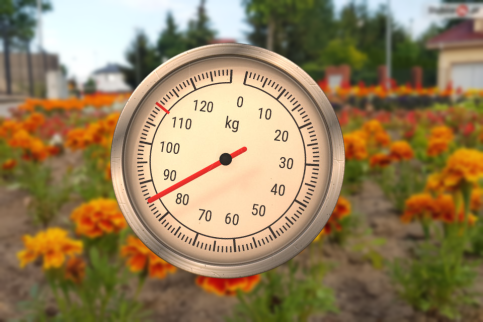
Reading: {"value": 85, "unit": "kg"}
